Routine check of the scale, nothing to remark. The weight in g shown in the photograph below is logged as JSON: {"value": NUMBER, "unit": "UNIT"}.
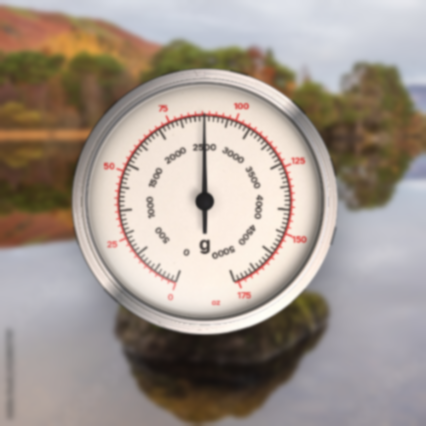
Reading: {"value": 2500, "unit": "g"}
